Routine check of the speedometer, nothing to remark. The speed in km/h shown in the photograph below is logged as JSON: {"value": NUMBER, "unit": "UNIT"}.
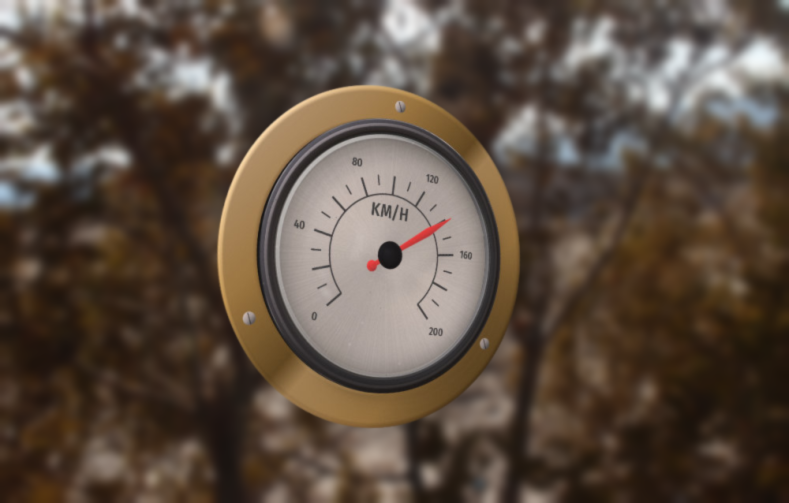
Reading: {"value": 140, "unit": "km/h"}
